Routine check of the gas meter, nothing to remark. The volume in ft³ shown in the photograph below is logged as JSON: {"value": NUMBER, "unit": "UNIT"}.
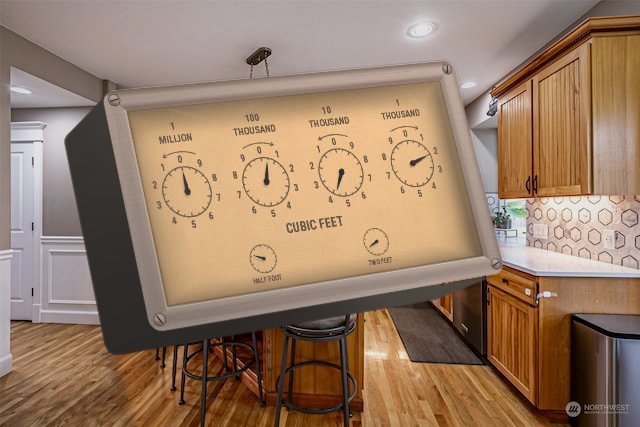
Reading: {"value": 4200, "unit": "ft³"}
